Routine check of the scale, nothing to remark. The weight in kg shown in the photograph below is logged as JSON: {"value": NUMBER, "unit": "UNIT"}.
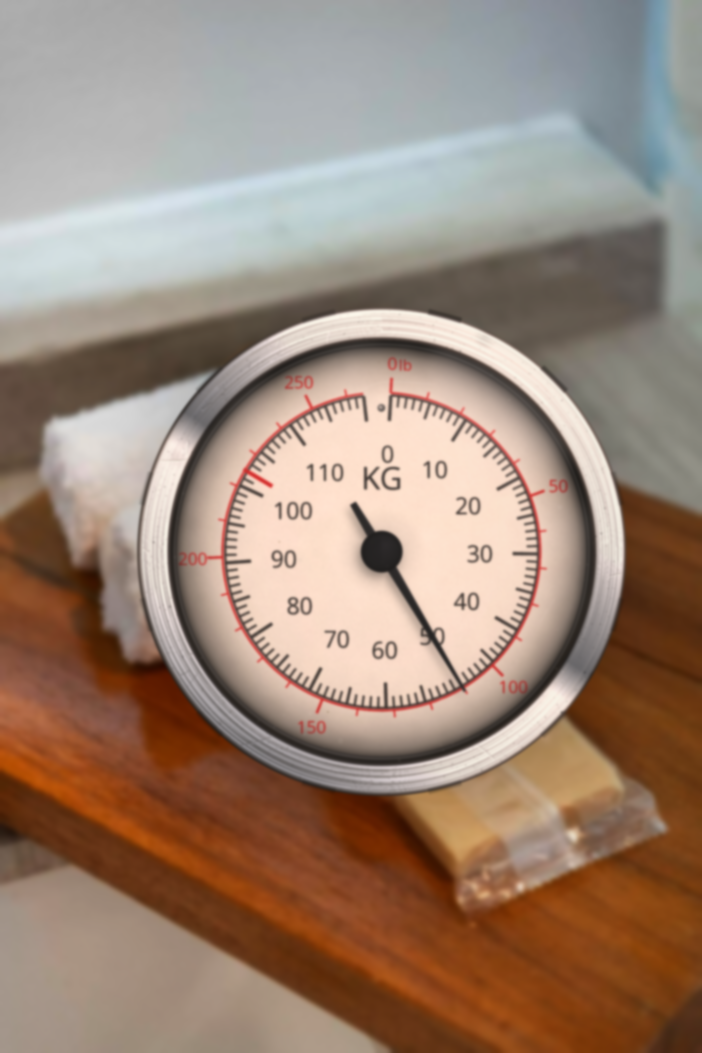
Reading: {"value": 50, "unit": "kg"}
